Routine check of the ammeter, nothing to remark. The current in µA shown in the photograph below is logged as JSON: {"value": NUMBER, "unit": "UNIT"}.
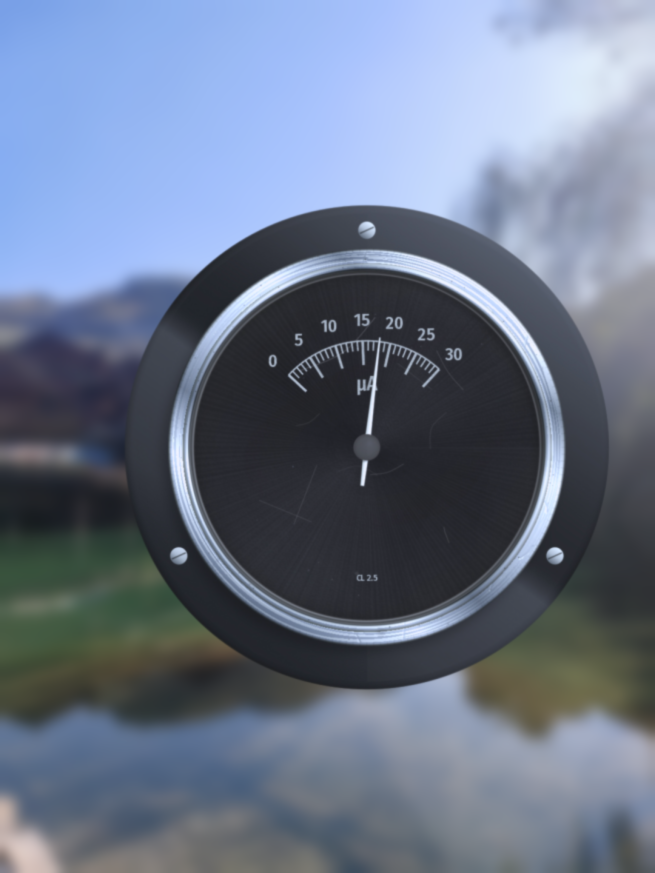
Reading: {"value": 18, "unit": "µA"}
